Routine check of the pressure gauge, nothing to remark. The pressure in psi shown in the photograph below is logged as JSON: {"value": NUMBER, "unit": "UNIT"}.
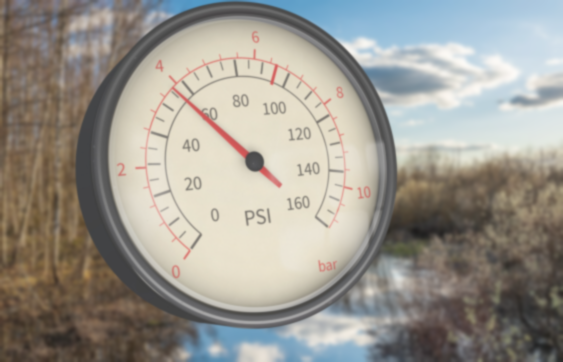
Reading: {"value": 55, "unit": "psi"}
